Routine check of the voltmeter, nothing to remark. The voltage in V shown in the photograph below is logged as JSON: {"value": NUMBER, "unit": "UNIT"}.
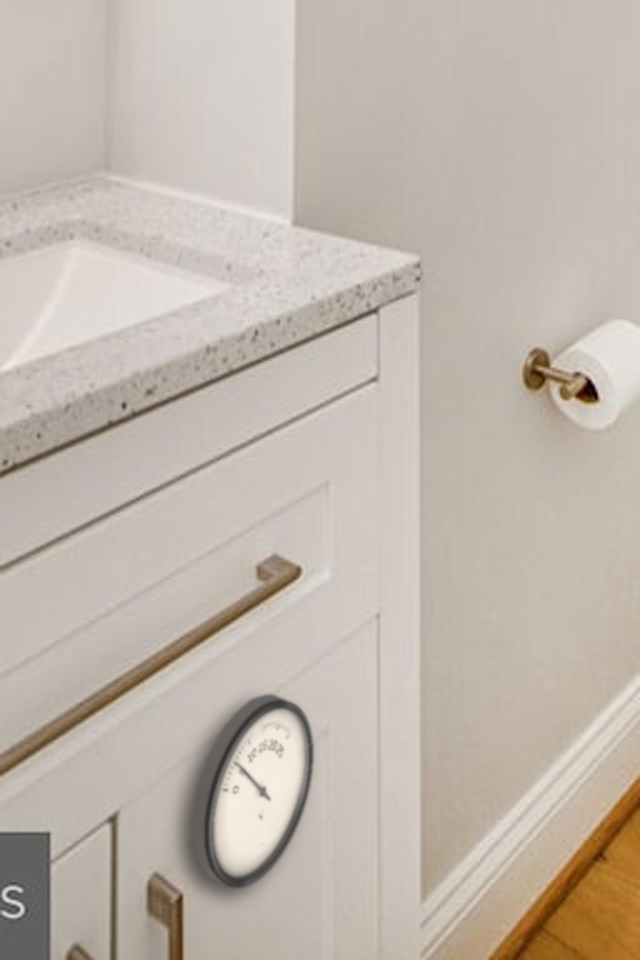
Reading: {"value": 5, "unit": "V"}
